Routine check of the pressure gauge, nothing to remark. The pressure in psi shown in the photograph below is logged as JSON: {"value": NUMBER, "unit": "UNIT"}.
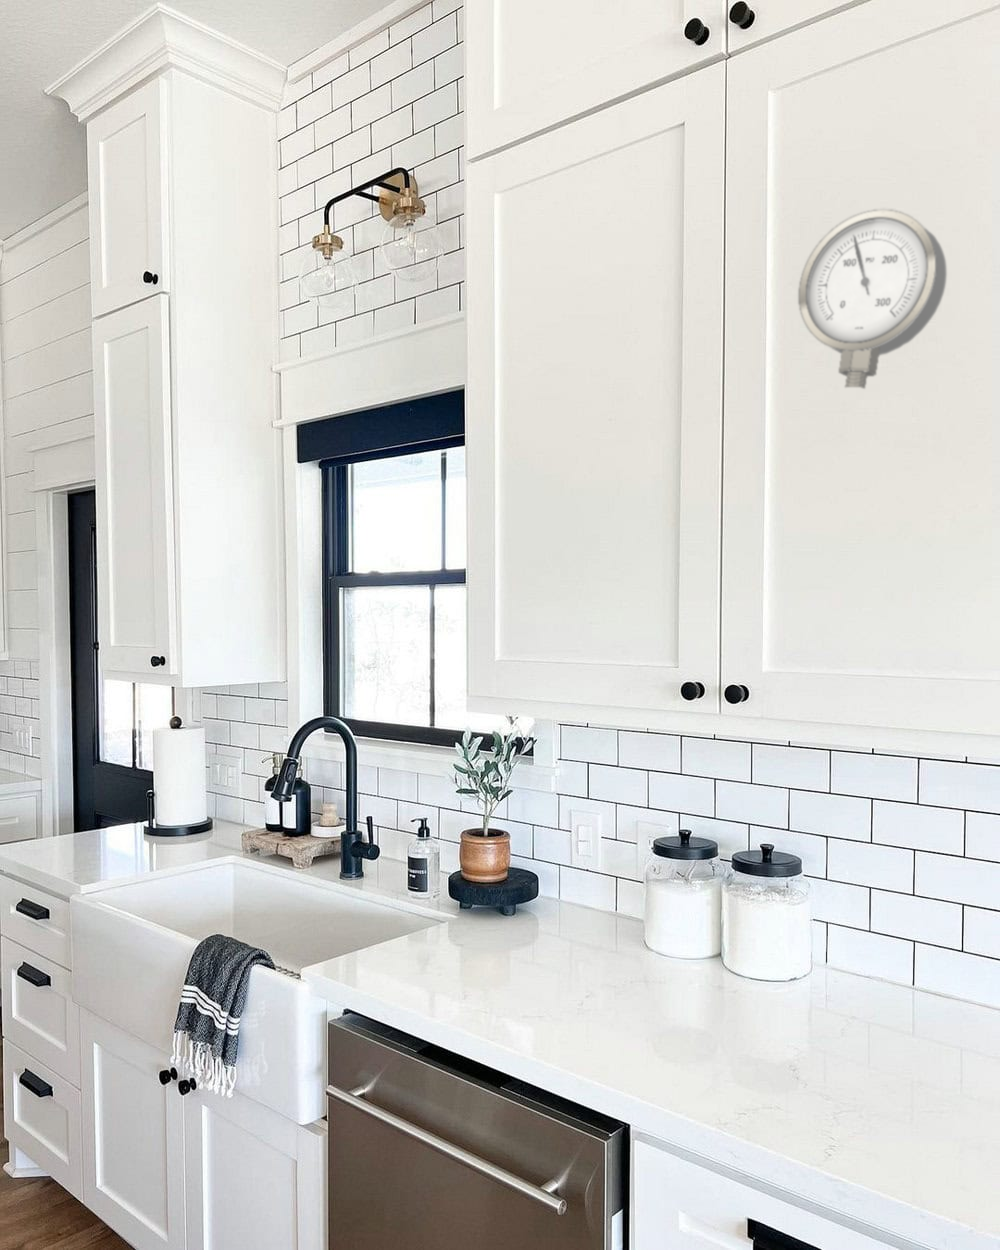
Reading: {"value": 125, "unit": "psi"}
